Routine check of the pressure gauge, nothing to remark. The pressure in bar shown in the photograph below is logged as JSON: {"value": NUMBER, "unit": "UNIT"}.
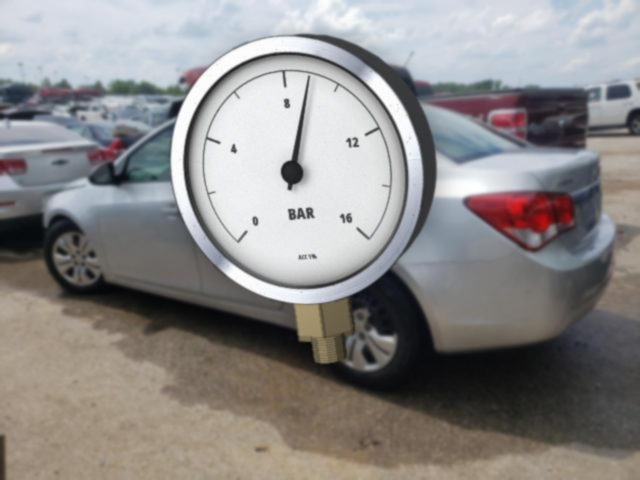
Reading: {"value": 9, "unit": "bar"}
